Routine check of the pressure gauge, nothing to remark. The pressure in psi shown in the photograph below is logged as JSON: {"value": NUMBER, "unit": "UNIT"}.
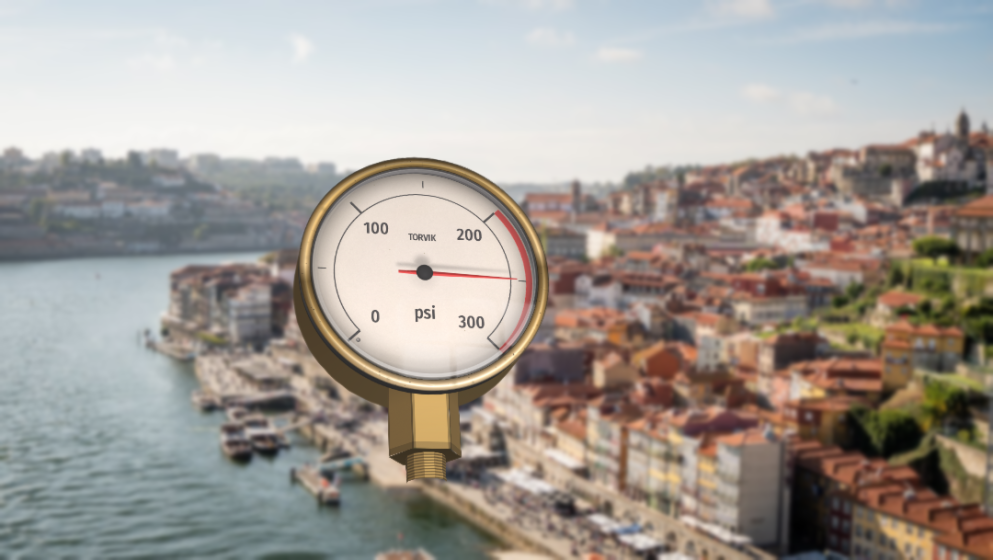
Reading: {"value": 250, "unit": "psi"}
